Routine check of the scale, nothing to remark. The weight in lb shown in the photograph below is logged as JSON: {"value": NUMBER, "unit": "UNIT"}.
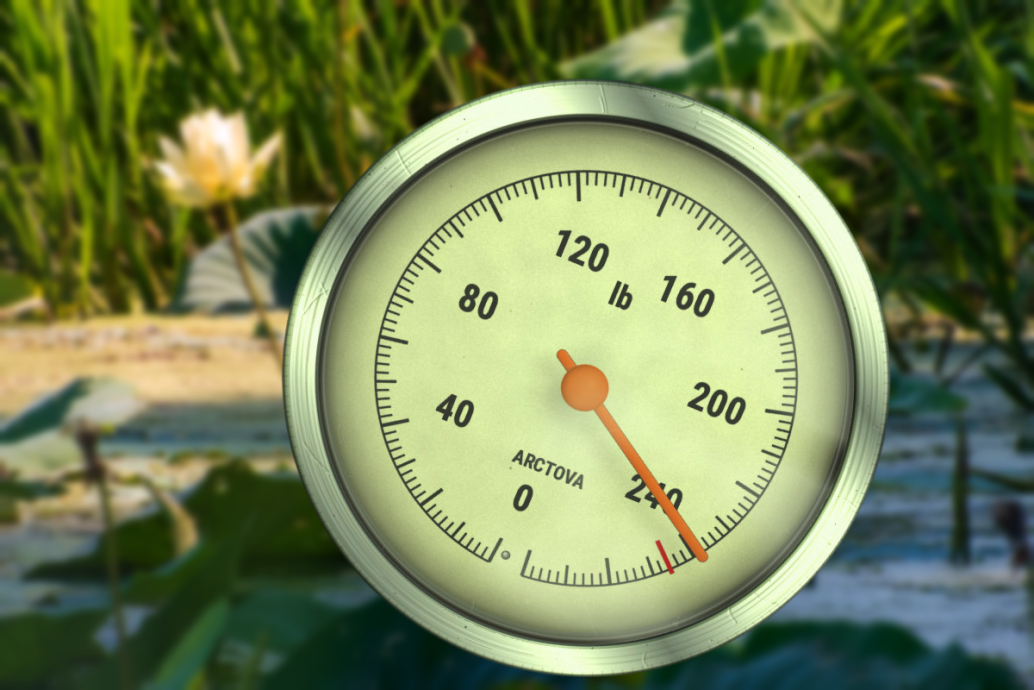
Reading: {"value": 238, "unit": "lb"}
